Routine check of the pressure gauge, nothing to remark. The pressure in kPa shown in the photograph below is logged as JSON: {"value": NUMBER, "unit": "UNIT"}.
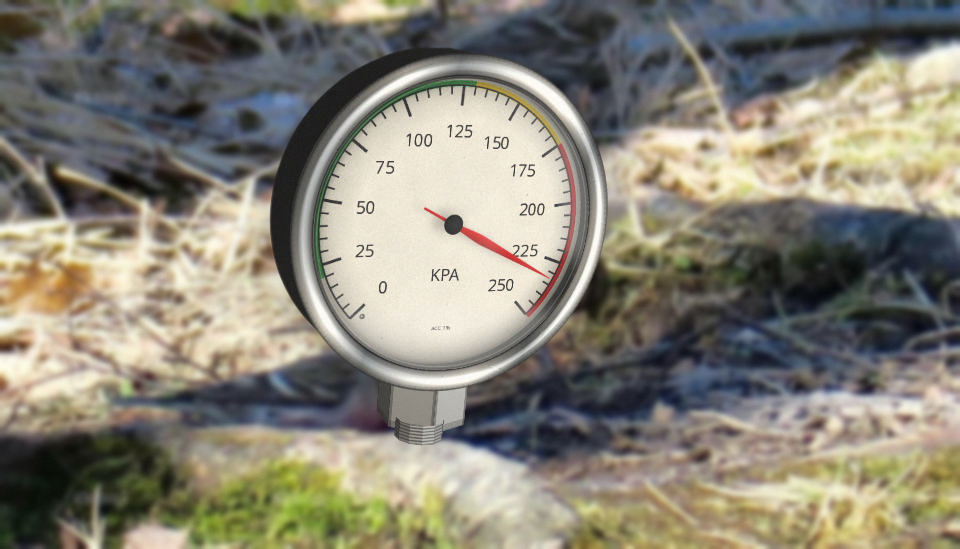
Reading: {"value": 232.5, "unit": "kPa"}
